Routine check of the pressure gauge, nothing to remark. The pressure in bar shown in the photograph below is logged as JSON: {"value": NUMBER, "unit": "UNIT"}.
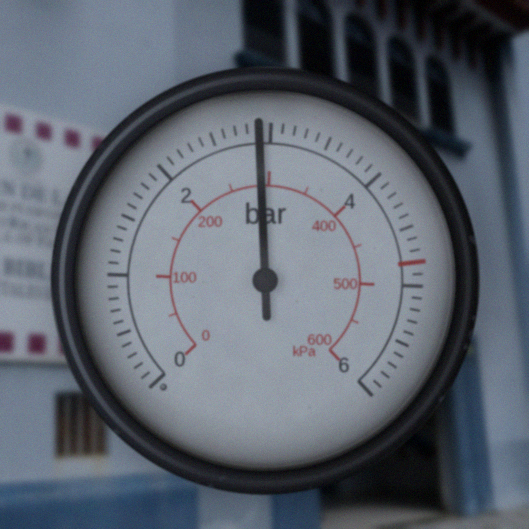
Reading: {"value": 2.9, "unit": "bar"}
